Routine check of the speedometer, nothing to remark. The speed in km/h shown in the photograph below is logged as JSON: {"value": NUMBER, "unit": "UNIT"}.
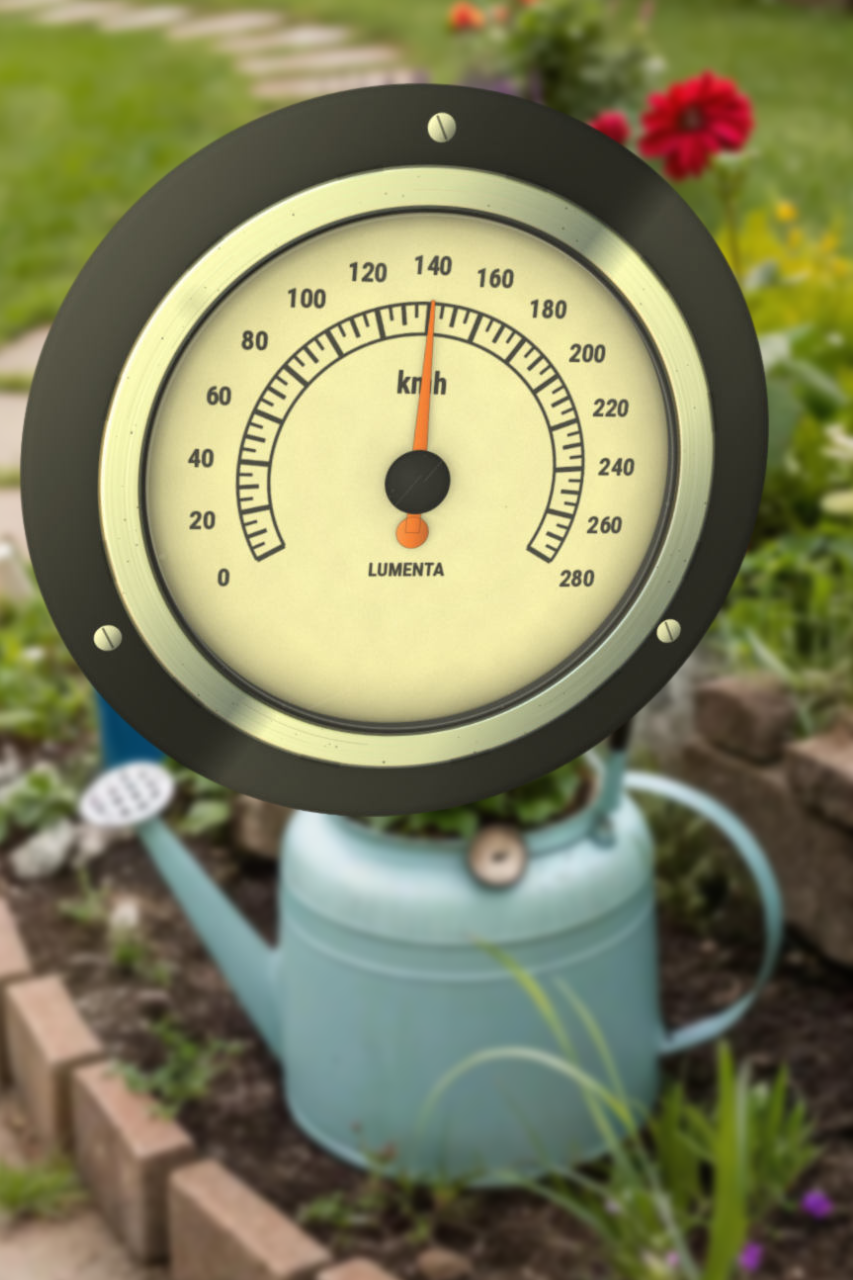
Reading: {"value": 140, "unit": "km/h"}
